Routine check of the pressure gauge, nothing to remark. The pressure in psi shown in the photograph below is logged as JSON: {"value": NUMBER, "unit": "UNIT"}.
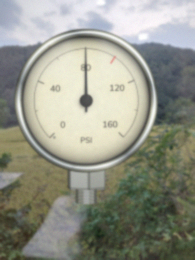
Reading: {"value": 80, "unit": "psi"}
